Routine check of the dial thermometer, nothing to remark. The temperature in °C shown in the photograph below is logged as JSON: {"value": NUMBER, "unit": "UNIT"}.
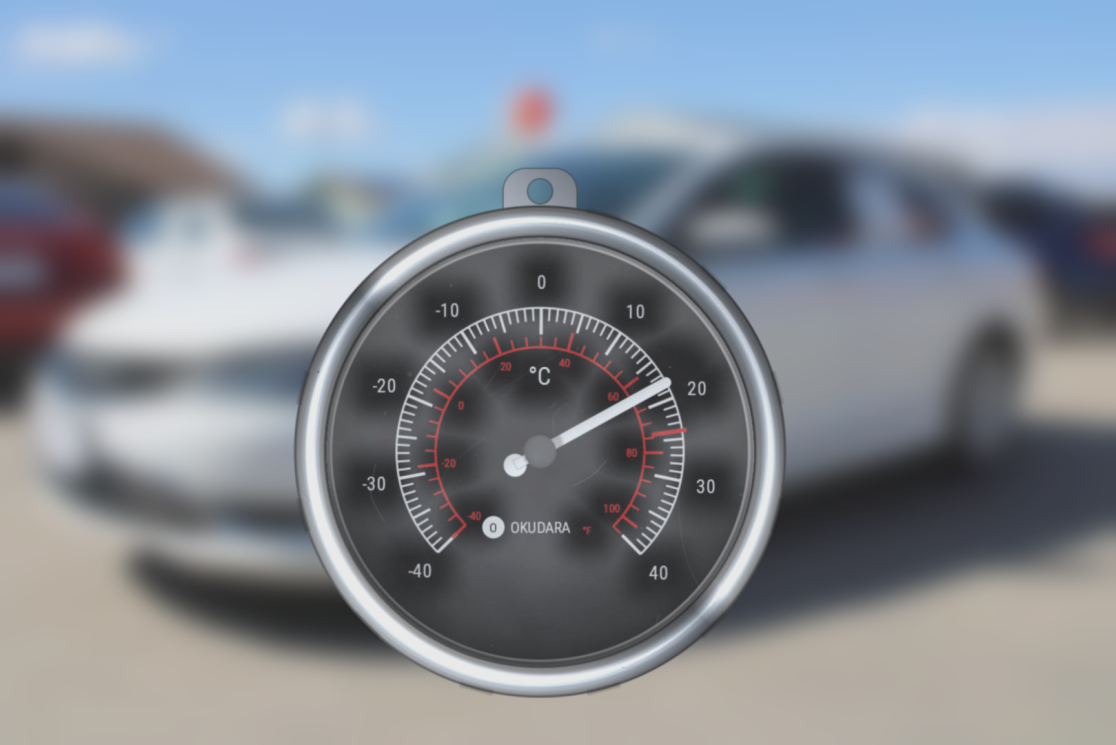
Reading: {"value": 18, "unit": "°C"}
